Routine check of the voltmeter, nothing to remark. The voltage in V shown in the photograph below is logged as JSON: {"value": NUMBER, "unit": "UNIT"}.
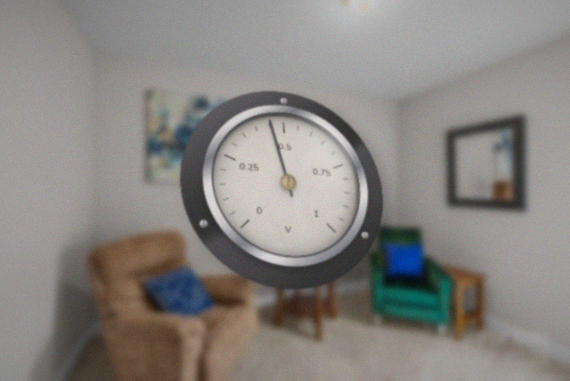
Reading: {"value": 0.45, "unit": "V"}
